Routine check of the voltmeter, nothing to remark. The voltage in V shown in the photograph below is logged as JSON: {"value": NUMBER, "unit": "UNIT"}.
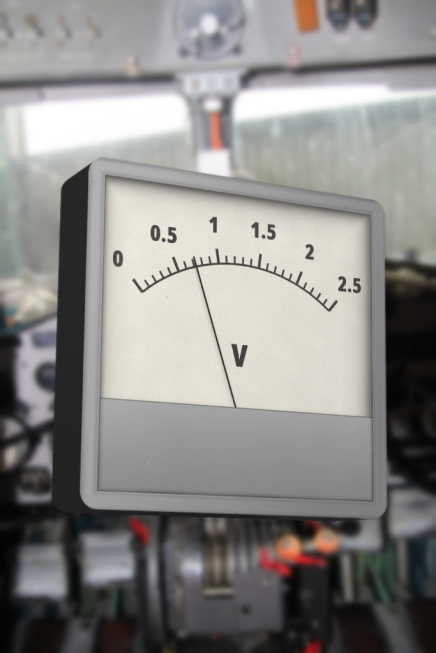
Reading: {"value": 0.7, "unit": "V"}
